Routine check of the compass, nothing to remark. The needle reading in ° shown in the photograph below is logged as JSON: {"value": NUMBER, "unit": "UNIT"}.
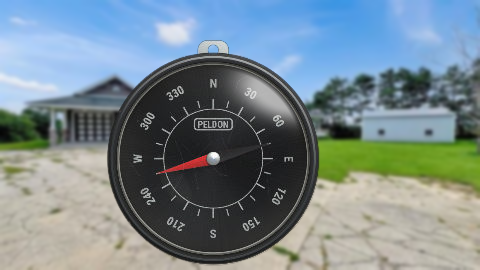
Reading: {"value": 255, "unit": "°"}
